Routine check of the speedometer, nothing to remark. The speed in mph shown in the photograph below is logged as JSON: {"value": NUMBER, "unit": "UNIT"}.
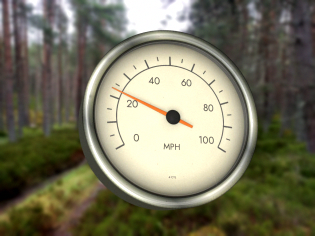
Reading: {"value": 22.5, "unit": "mph"}
